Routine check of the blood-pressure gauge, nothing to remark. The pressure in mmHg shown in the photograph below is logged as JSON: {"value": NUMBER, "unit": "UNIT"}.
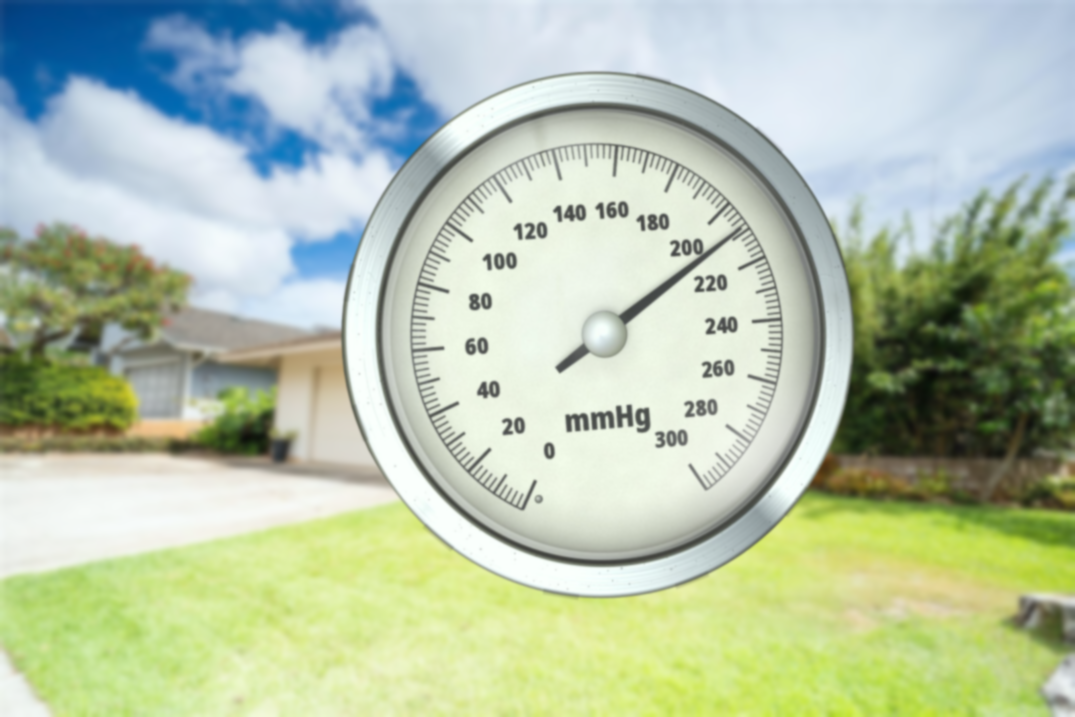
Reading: {"value": 208, "unit": "mmHg"}
